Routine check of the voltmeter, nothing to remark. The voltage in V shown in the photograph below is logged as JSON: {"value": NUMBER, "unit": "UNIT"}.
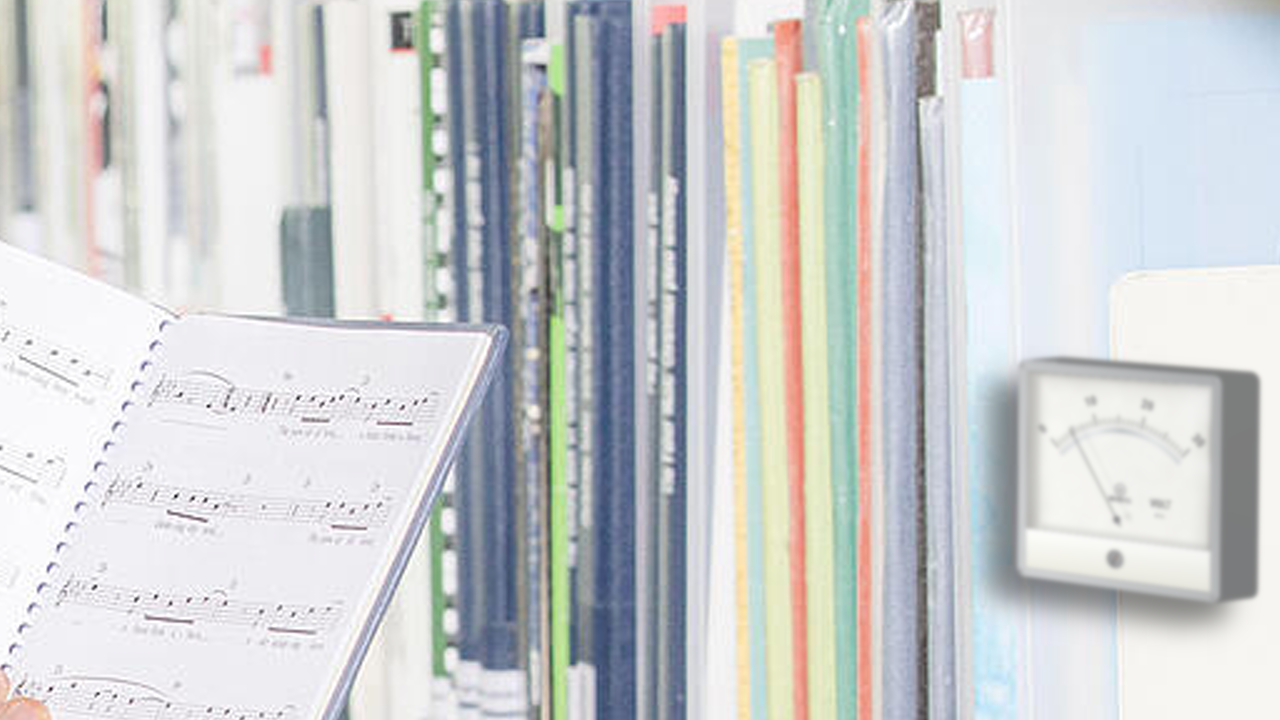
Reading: {"value": 5, "unit": "V"}
